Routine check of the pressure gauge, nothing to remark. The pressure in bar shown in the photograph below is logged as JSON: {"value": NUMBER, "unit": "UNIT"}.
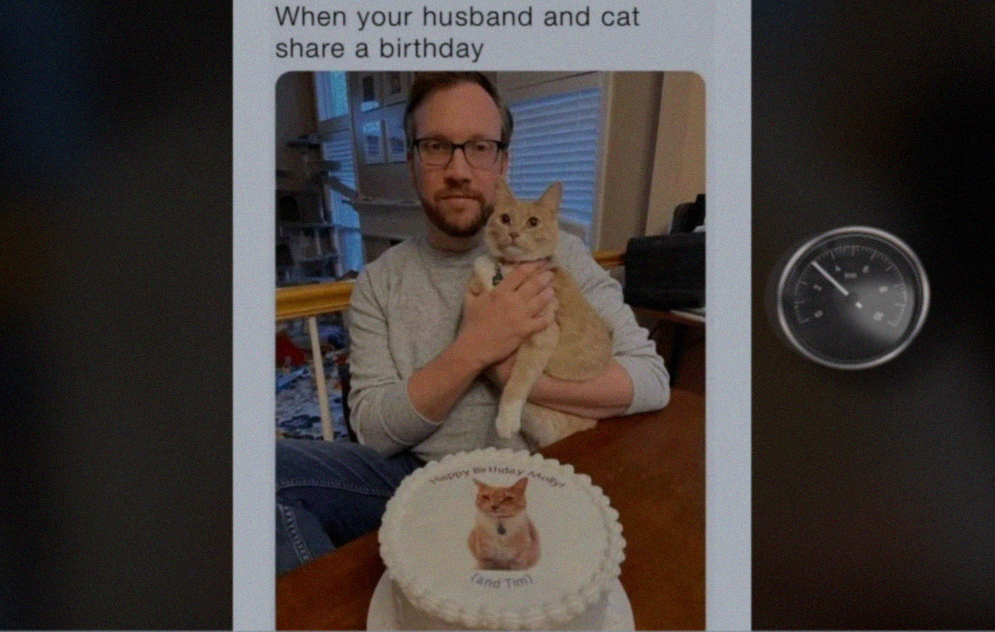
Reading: {"value": 3, "unit": "bar"}
